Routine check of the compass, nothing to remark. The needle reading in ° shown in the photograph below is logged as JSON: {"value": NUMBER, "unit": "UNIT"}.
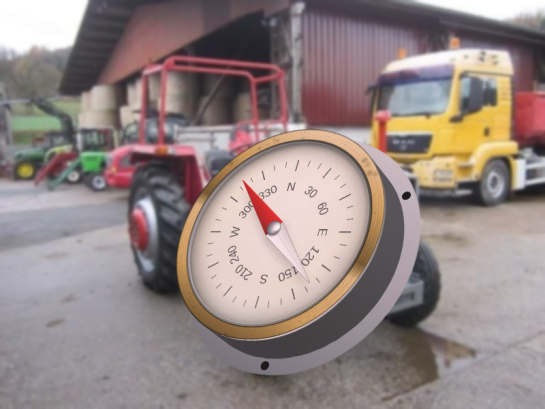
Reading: {"value": 315, "unit": "°"}
